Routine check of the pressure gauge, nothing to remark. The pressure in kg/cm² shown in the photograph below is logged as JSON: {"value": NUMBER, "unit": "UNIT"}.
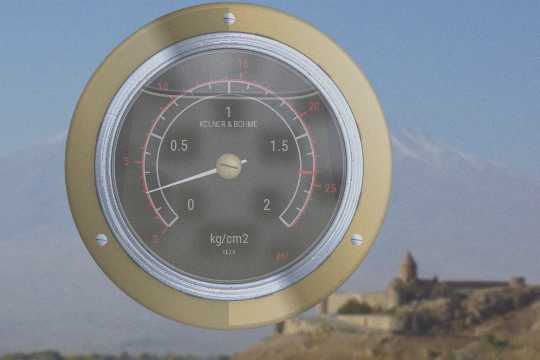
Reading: {"value": 0.2, "unit": "kg/cm²"}
